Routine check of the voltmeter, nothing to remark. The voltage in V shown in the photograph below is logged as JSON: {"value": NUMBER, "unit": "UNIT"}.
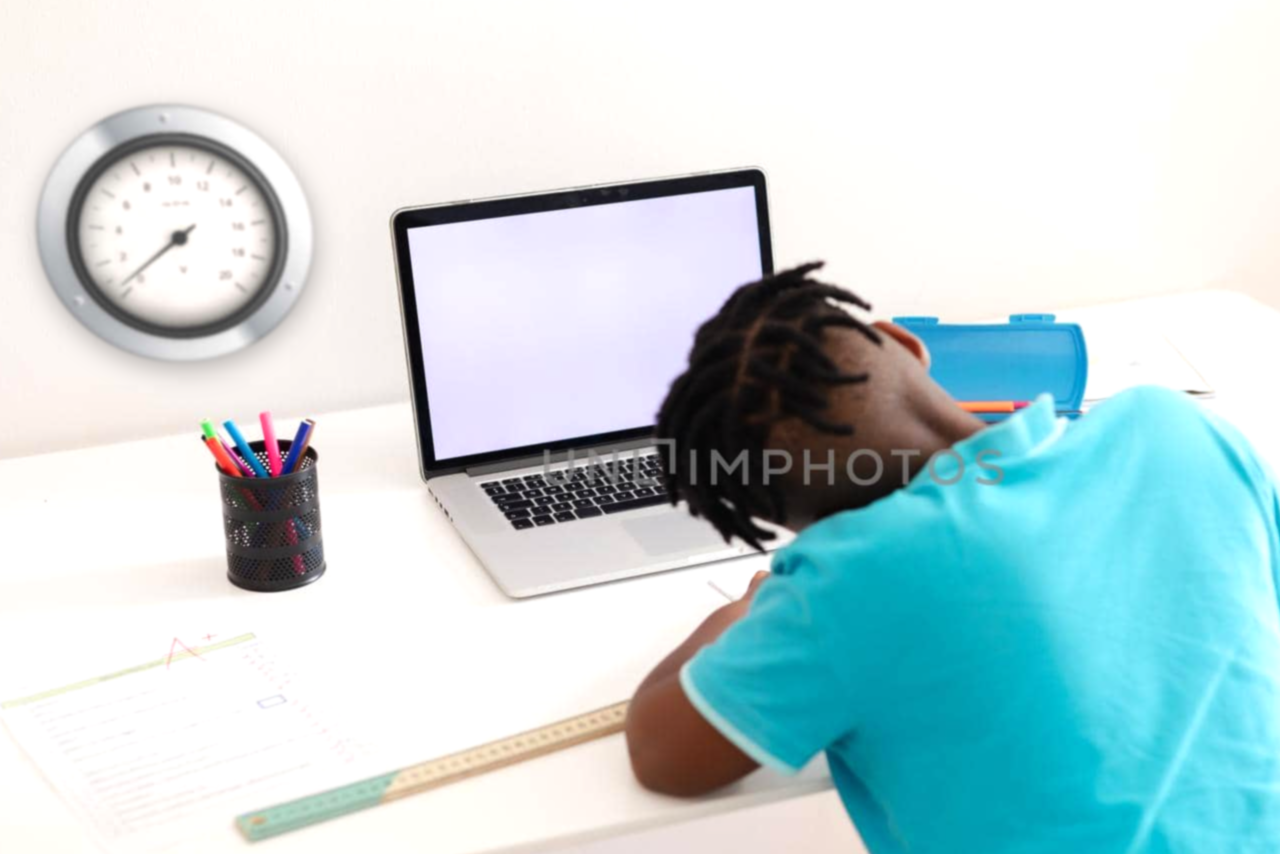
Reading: {"value": 0.5, "unit": "V"}
